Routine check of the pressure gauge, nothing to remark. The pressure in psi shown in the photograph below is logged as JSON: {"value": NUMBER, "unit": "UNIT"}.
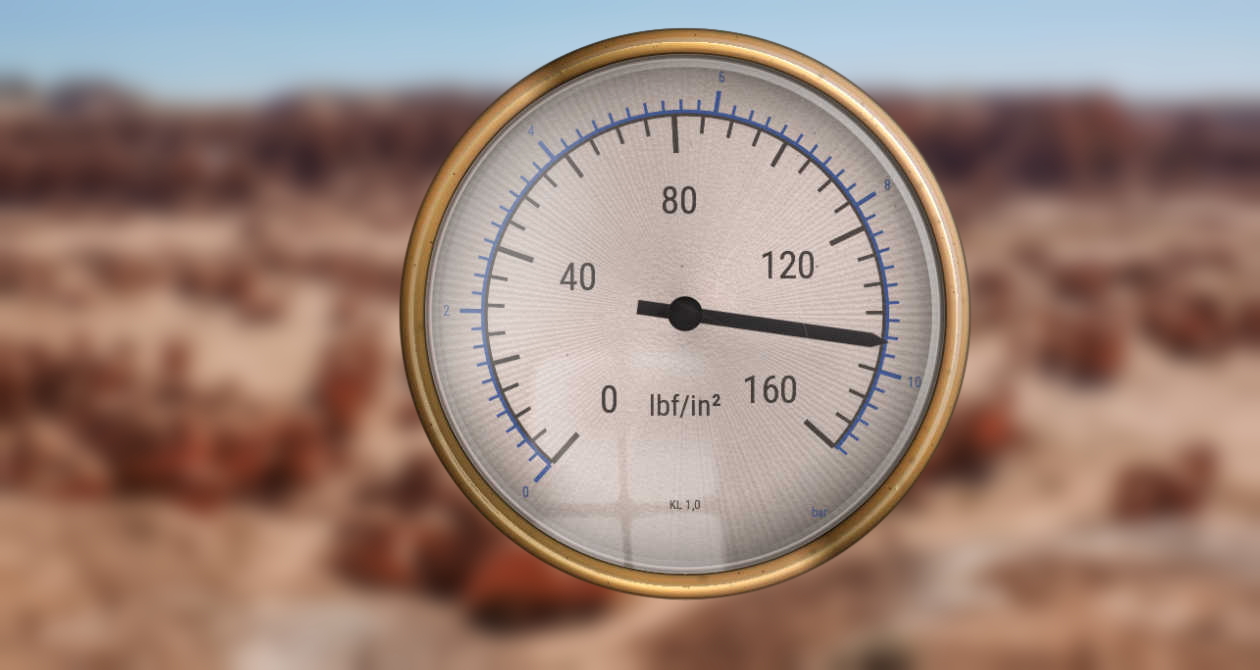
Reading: {"value": 140, "unit": "psi"}
